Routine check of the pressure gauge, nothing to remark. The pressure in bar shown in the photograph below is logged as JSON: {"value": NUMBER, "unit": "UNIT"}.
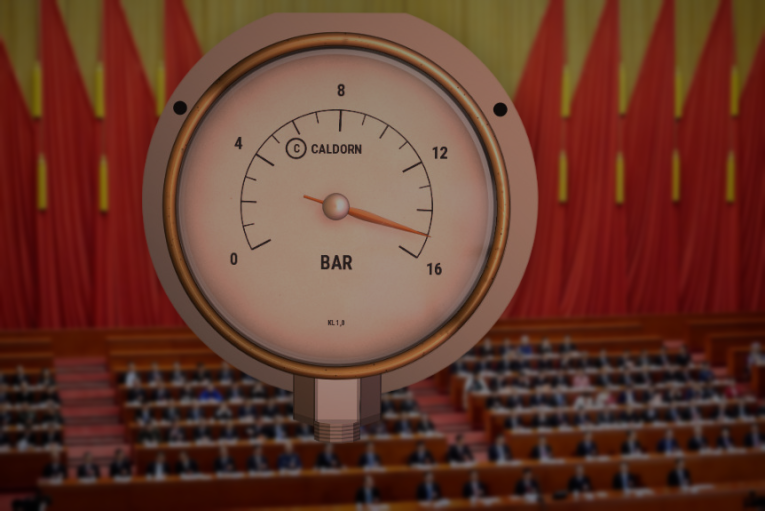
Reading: {"value": 15, "unit": "bar"}
